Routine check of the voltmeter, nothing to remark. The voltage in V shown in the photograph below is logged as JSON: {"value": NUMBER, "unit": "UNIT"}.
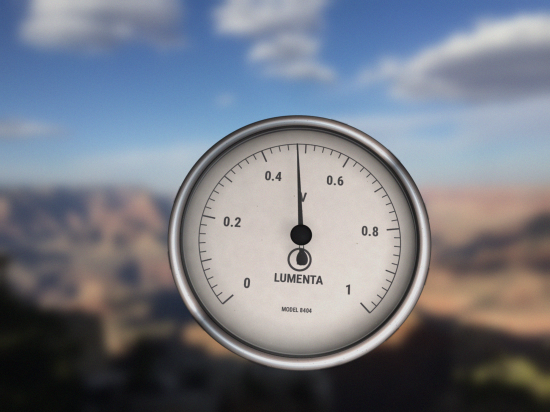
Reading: {"value": 0.48, "unit": "V"}
